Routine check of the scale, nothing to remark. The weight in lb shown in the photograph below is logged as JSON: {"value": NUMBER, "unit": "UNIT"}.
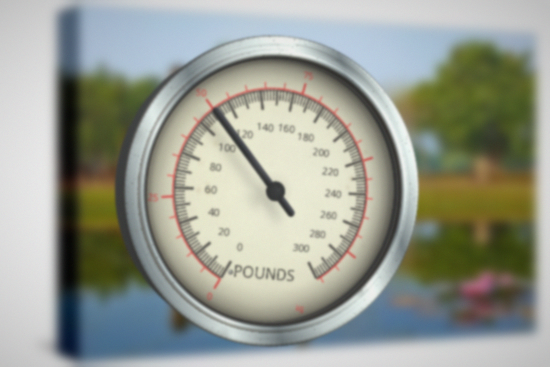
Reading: {"value": 110, "unit": "lb"}
